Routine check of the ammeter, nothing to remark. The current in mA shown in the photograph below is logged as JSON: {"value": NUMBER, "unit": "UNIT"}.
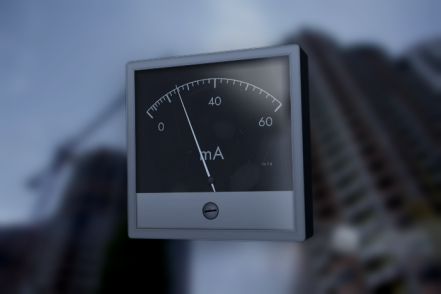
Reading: {"value": 26, "unit": "mA"}
